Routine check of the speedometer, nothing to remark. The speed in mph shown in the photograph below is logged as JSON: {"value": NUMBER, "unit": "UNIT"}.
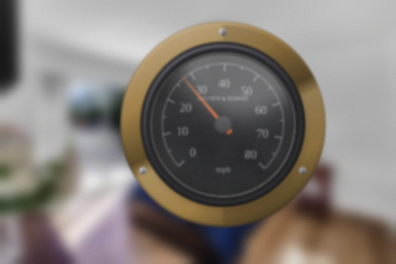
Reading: {"value": 27.5, "unit": "mph"}
